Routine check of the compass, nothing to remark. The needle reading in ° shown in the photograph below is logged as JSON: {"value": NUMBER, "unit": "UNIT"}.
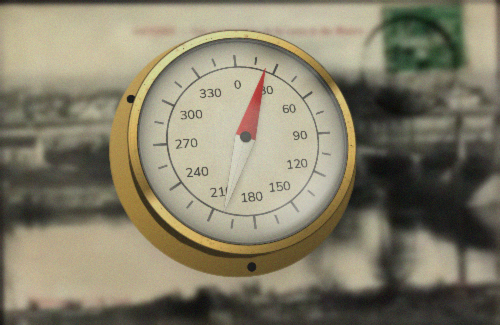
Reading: {"value": 22.5, "unit": "°"}
